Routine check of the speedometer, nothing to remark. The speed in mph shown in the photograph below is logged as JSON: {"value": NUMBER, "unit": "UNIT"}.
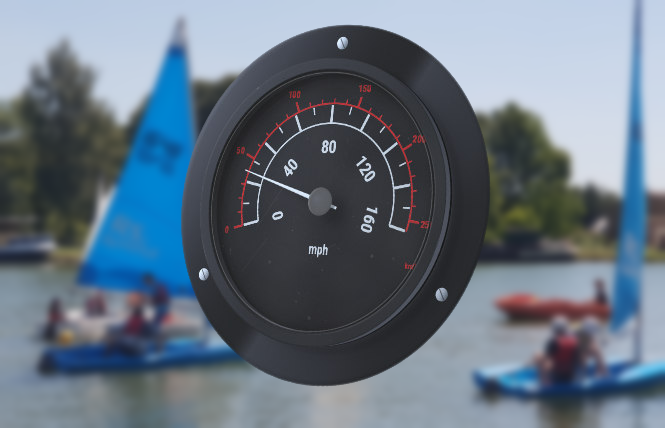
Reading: {"value": 25, "unit": "mph"}
